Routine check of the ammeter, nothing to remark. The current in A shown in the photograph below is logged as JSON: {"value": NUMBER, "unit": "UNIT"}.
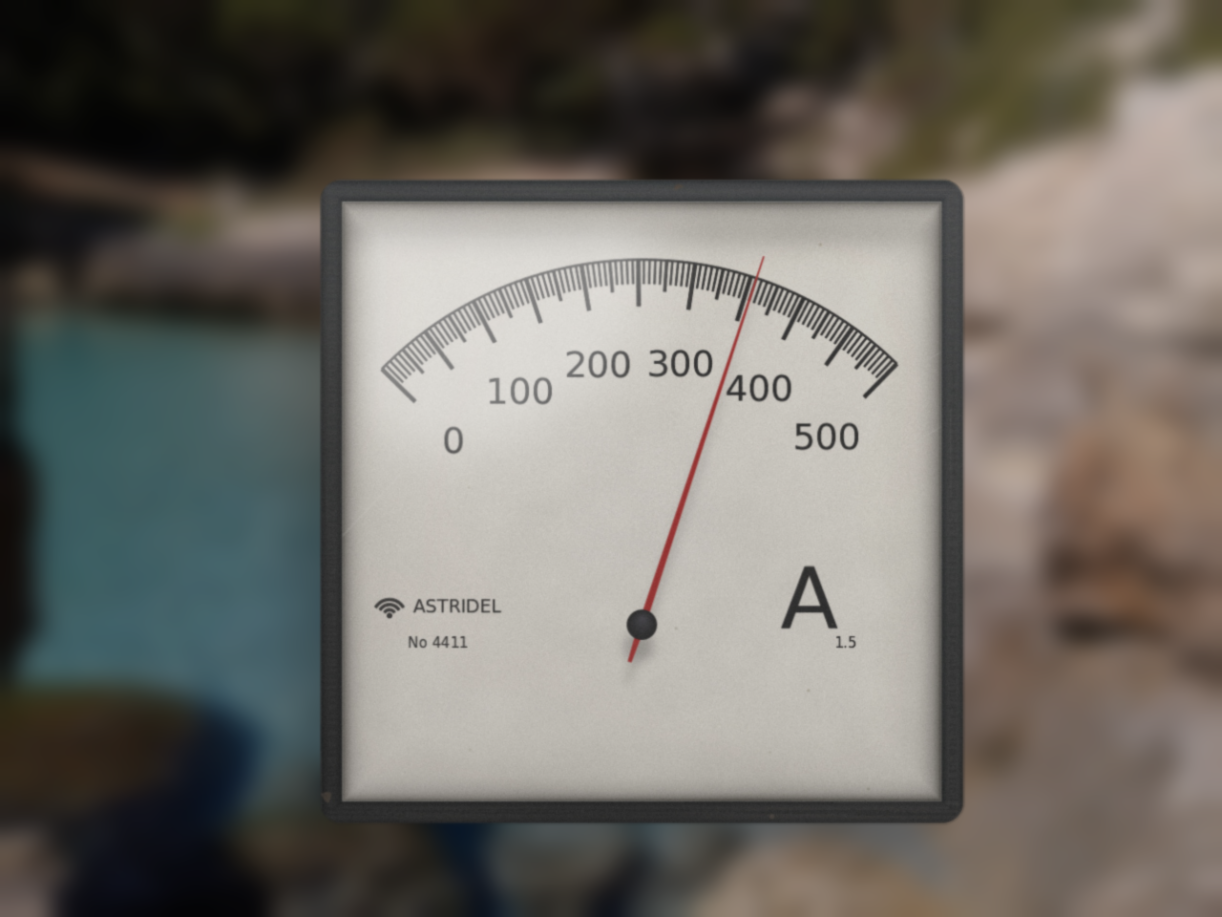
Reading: {"value": 355, "unit": "A"}
